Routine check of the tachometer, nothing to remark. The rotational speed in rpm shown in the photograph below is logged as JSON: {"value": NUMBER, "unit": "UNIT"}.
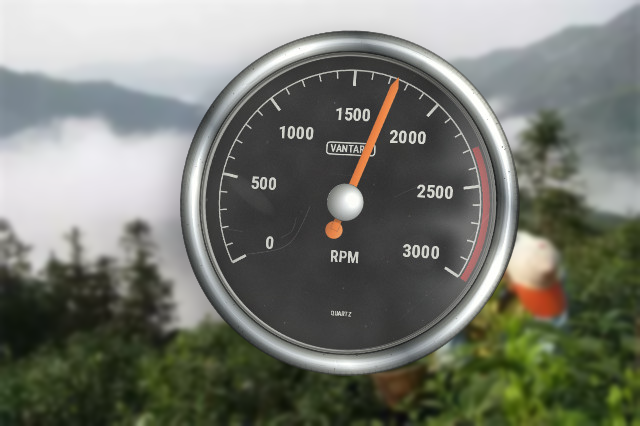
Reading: {"value": 1750, "unit": "rpm"}
